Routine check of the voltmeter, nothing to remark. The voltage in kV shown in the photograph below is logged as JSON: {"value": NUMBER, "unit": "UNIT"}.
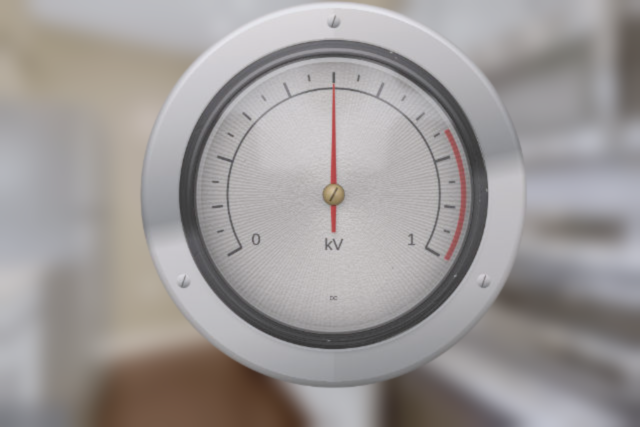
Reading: {"value": 0.5, "unit": "kV"}
